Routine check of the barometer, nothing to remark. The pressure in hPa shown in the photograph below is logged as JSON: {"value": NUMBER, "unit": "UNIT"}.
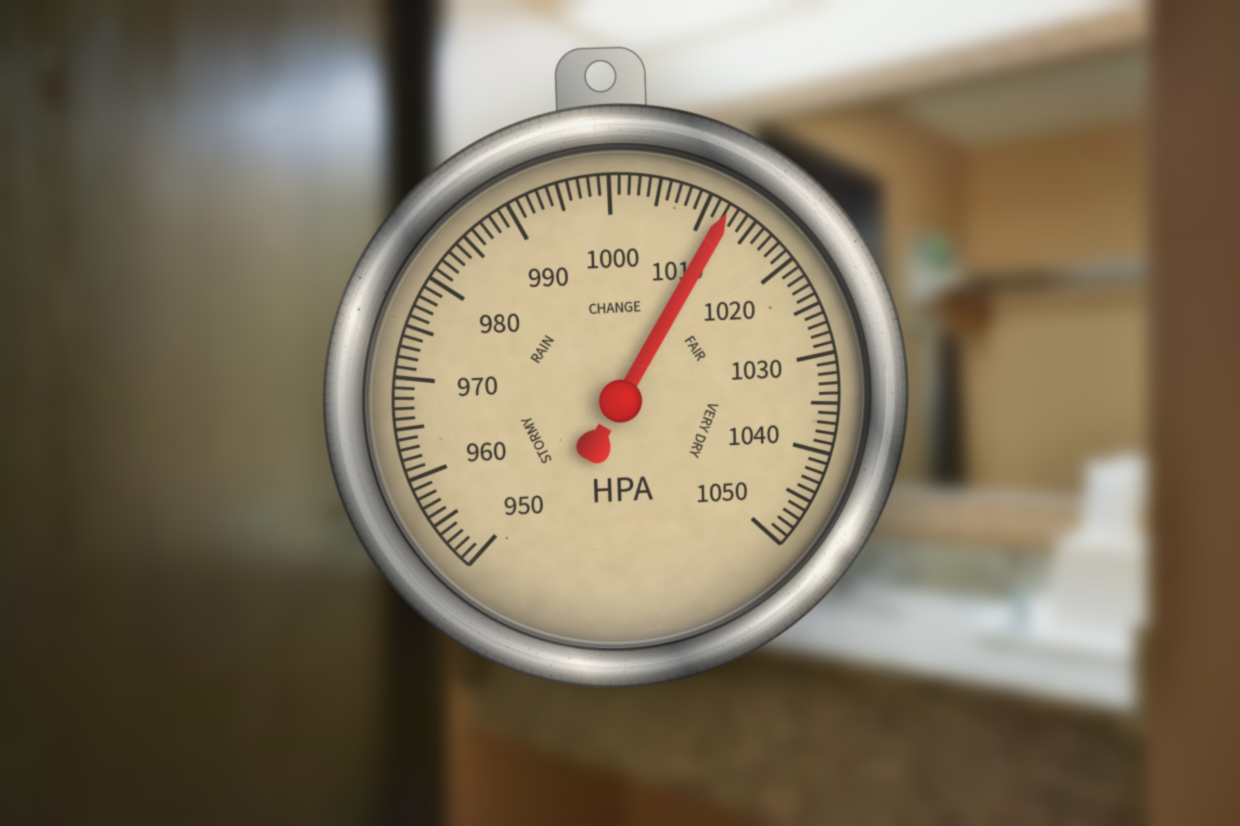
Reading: {"value": 1012, "unit": "hPa"}
